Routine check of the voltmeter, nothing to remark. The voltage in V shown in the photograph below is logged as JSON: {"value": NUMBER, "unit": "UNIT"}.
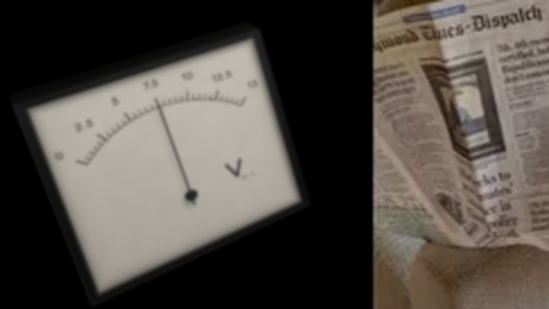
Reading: {"value": 7.5, "unit": "V"}
